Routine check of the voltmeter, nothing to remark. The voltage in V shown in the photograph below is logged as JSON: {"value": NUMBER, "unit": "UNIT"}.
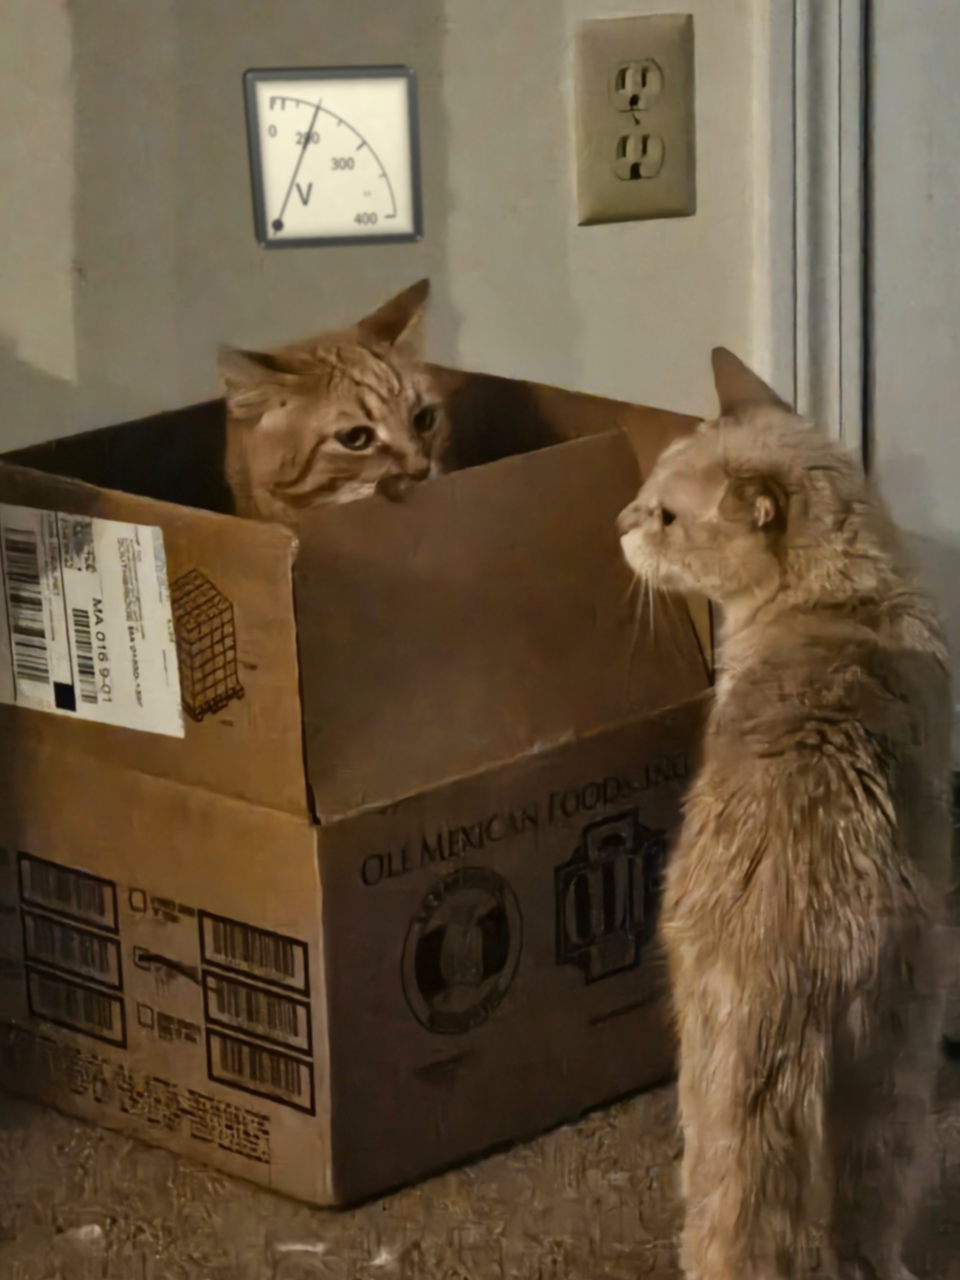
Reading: {"value": 200, "unit": "V"}
